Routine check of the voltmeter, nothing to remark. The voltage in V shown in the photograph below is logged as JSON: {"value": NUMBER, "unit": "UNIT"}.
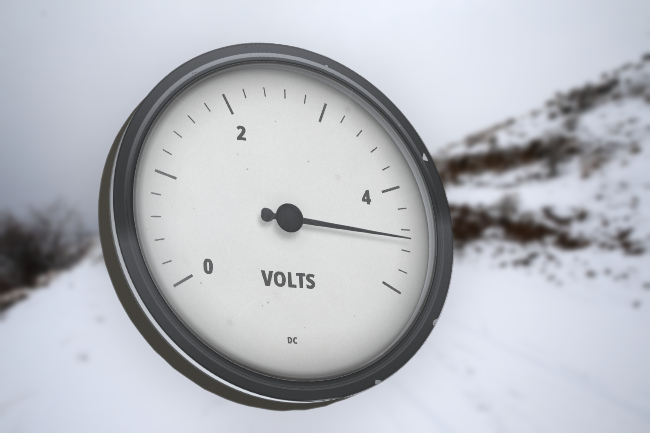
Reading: {"value": 4.5, "unit": "V"}
